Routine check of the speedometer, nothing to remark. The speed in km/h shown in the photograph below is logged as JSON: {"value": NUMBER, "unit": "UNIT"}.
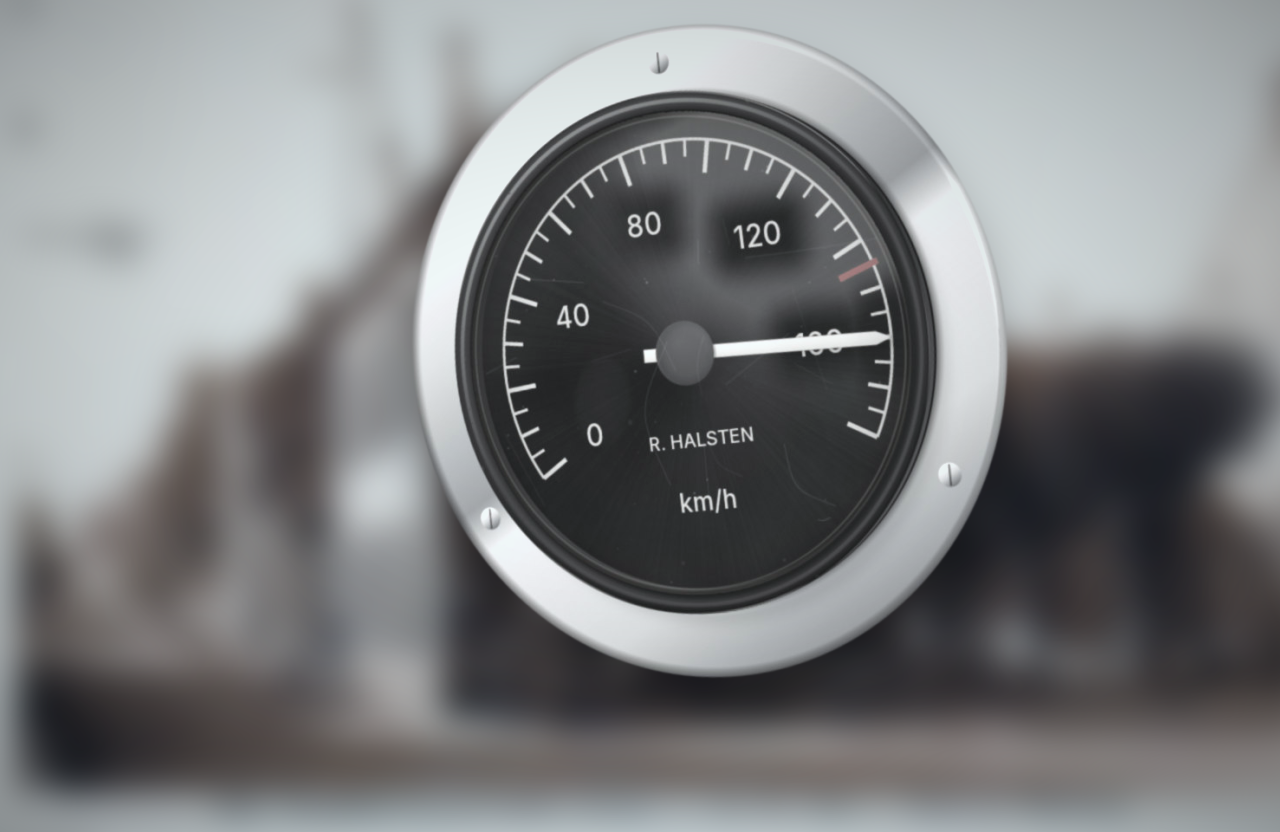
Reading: {"value": 160, "unit": "km/h"}
